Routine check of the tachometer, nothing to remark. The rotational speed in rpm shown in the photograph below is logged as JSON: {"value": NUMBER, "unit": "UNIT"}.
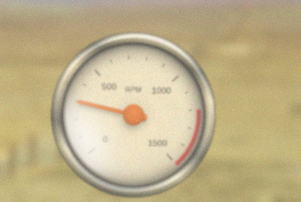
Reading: {"value": 300, "unit": "rpm"}
